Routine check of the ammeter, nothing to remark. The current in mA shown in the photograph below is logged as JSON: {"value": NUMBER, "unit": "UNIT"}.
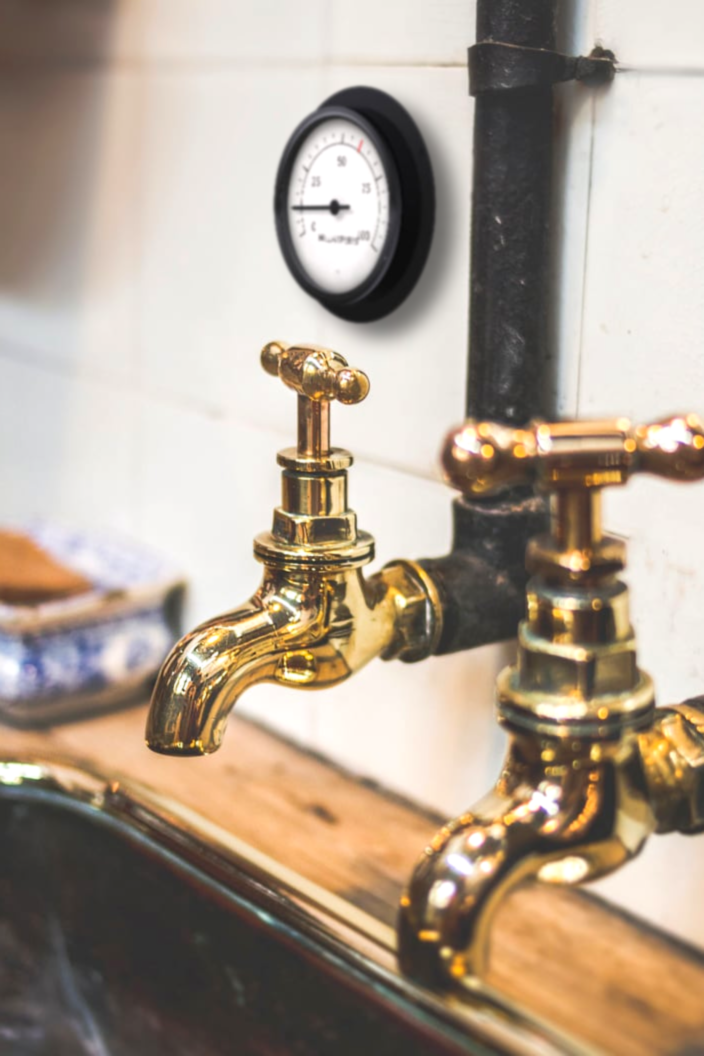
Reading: {"value": 10, "unit": "mA"}
